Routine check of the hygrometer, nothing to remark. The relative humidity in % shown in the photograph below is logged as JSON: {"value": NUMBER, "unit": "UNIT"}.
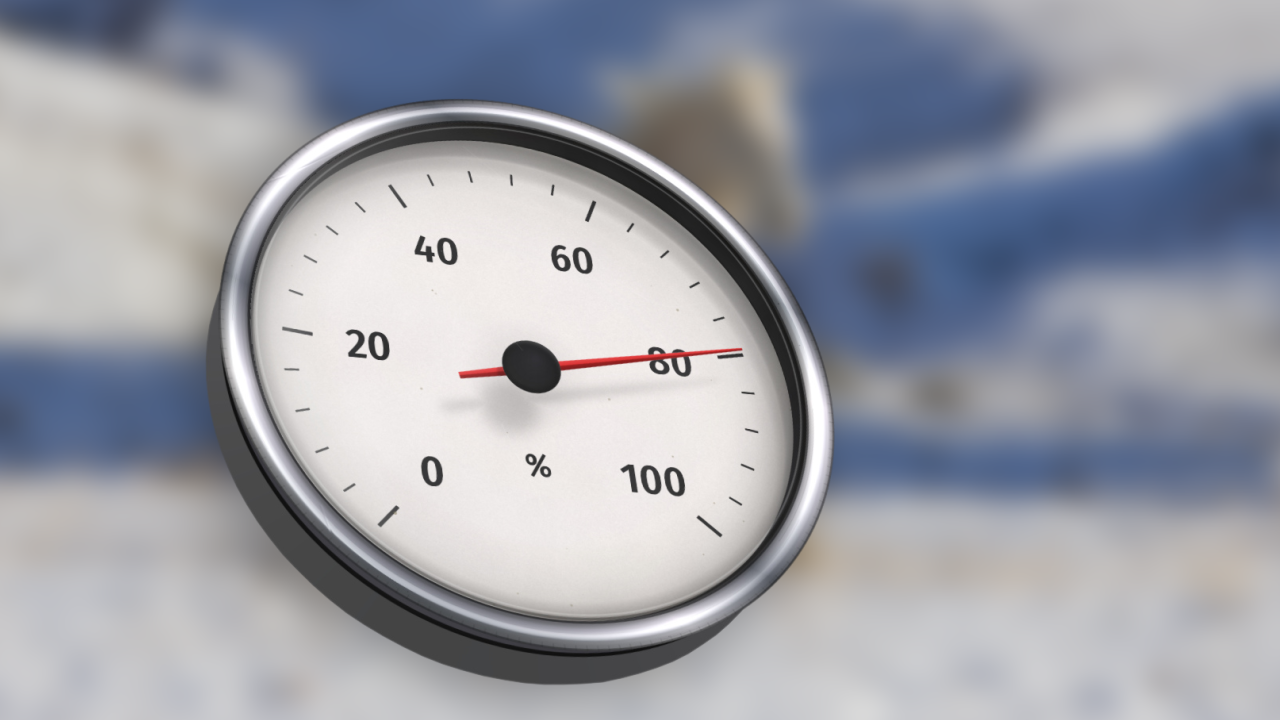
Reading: {"value": 80, "unit": "%"}
